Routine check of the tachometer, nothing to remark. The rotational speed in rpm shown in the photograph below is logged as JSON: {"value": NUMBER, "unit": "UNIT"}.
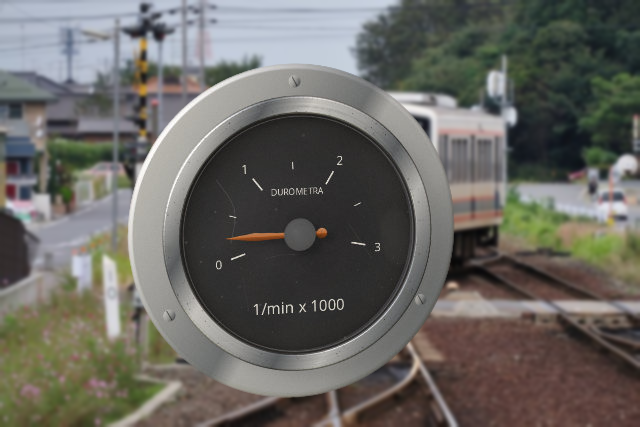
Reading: {"value": 250, "unit": "rpm"}
